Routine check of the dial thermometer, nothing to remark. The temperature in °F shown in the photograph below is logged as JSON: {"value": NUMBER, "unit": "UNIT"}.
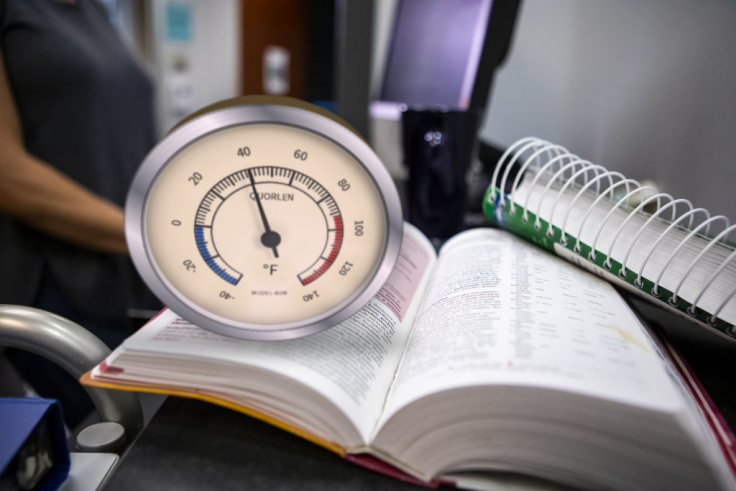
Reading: {"value": 40, "unit": "°F"}
